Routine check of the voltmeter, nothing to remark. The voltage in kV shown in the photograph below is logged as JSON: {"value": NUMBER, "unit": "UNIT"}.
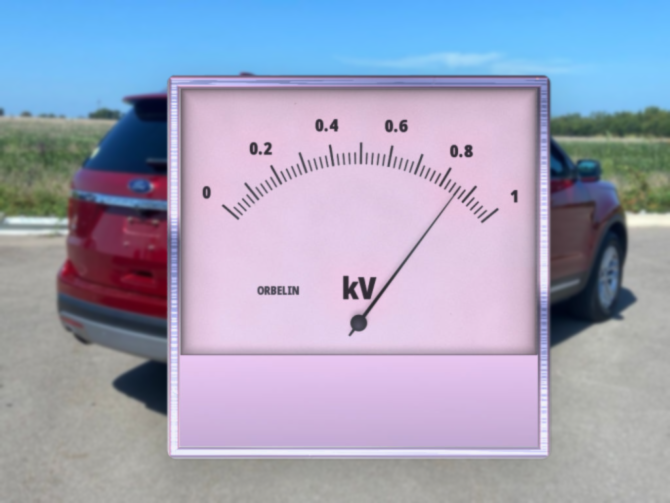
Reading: {"value": 0.86, "unit": "kV"}
